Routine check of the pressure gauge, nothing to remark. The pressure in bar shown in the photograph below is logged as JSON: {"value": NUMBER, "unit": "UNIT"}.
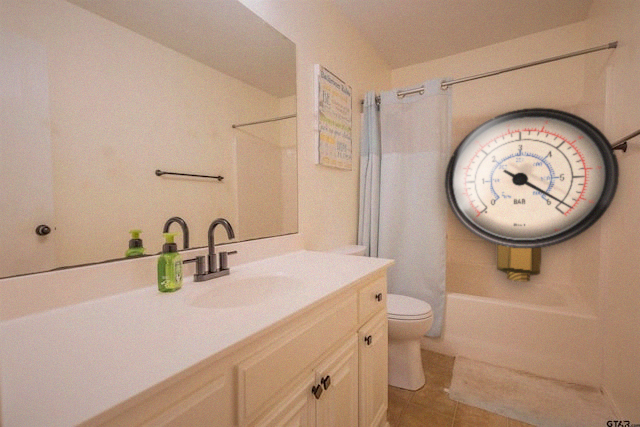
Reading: {"value": 5.8, "unit": "bar"}
